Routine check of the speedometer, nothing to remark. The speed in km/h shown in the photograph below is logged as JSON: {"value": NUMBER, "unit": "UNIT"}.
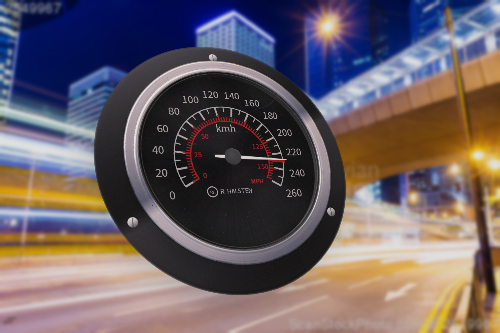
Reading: {"value": 230, "unit": "km/h"}
